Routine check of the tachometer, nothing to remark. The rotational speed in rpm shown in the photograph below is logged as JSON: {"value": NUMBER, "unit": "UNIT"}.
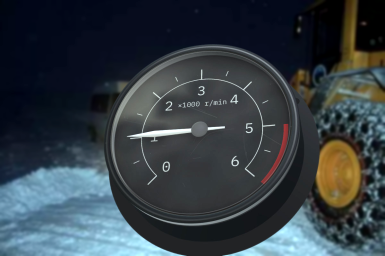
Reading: {"value": 1000, "unit": "rpm"}
